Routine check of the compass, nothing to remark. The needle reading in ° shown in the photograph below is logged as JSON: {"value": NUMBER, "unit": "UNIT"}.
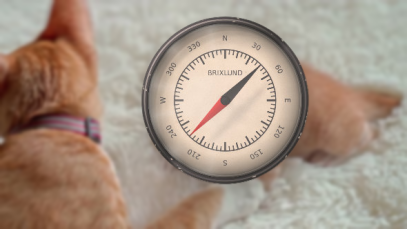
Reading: {"value": 225, "unit": "°"}
